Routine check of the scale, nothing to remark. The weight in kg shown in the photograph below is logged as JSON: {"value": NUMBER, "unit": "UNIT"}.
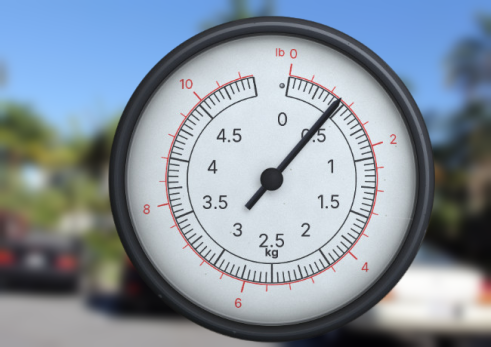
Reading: {"value": 0.45, "unit": "kg"}
